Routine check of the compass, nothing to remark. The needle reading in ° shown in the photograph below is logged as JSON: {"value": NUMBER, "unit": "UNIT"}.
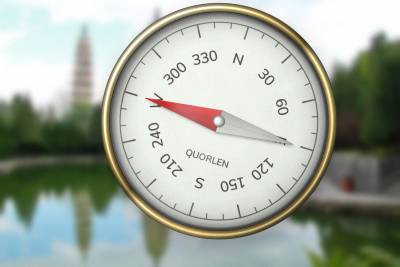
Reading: {"value": 270, "unit": "°"}
